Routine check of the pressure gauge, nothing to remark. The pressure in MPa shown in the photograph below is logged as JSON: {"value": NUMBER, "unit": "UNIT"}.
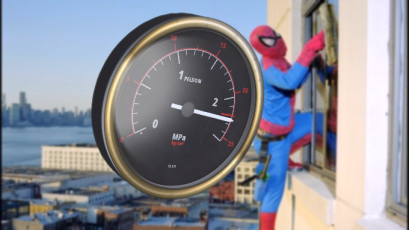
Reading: {"value": 2.25, "unit": "MPa"}
